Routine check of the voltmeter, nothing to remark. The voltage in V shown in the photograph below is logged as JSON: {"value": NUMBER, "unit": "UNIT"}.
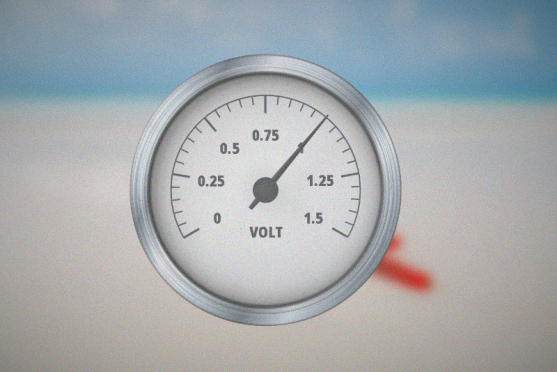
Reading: {"value": 1, "unit": "V"}
